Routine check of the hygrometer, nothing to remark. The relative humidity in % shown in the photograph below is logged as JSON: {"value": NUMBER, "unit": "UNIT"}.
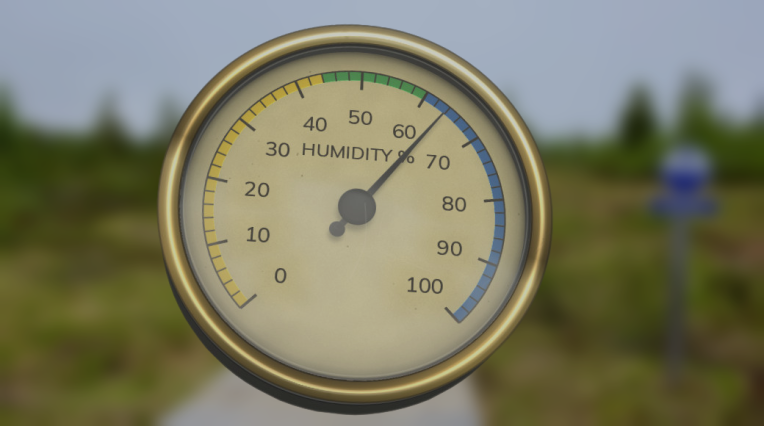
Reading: {"value": 64, "unit": "%"}
